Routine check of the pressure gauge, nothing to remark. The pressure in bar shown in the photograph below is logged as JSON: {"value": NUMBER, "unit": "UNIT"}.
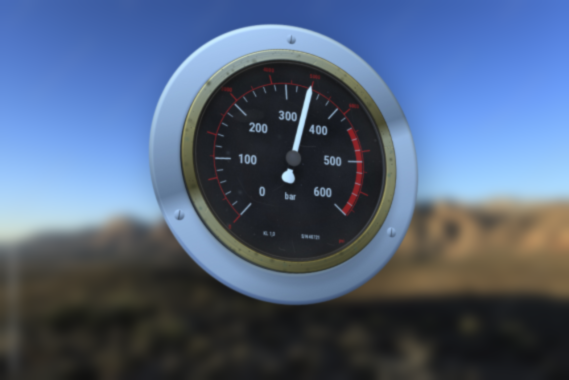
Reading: {"value": 340, "unit": "bar"}
